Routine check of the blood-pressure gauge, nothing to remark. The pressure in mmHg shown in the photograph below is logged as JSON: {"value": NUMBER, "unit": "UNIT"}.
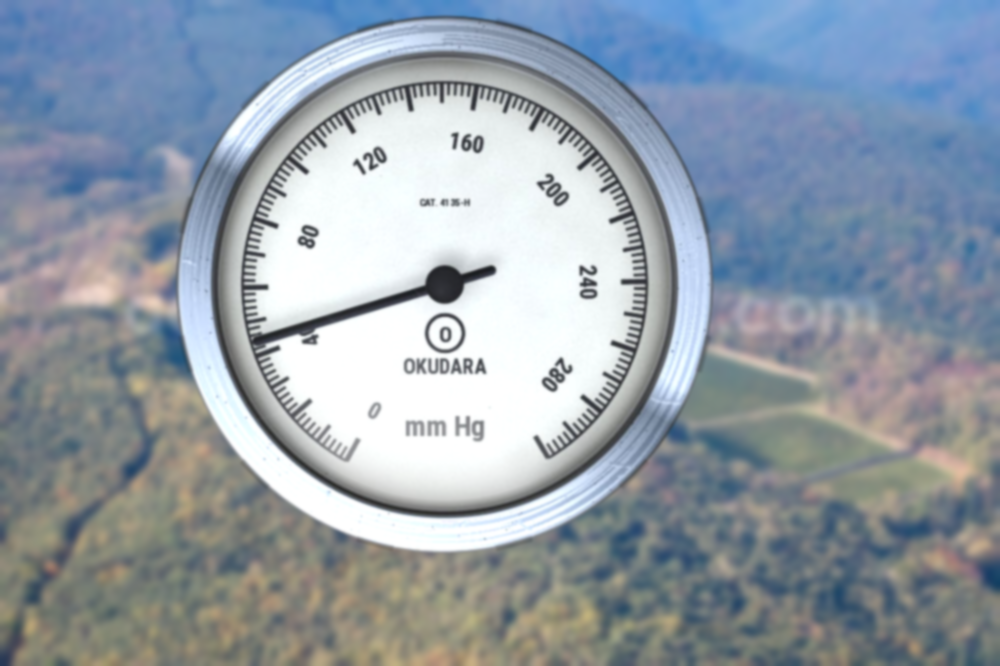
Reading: {"value": 44, "unit": "mmHg"}
